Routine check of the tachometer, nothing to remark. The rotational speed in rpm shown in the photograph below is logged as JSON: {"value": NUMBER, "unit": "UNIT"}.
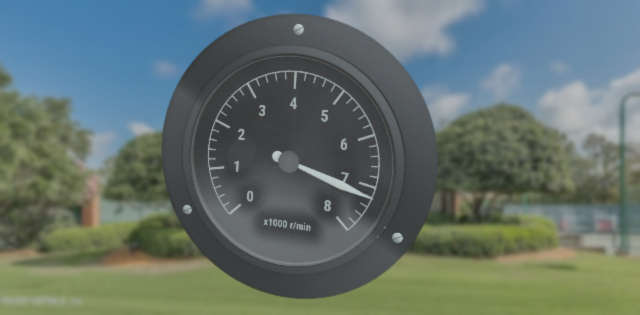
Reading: {"value": 7200, "unit": "rpm"}
